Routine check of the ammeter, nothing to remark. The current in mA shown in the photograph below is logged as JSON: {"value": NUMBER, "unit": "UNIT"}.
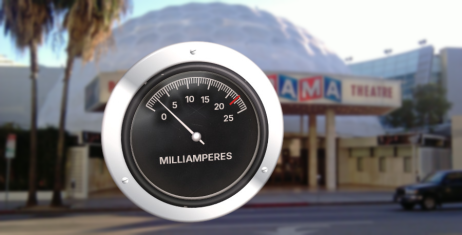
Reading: {"value": 2.5, "unit": "mA"}
